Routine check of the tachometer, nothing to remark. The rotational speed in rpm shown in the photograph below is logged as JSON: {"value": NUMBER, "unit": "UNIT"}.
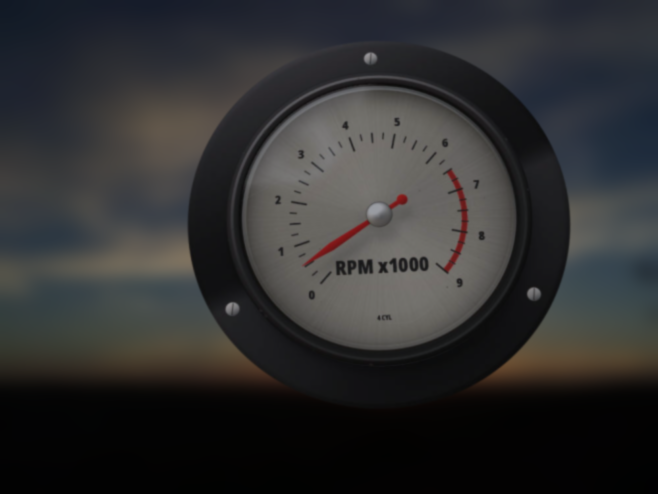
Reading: {"value": 500, "unit": "rpm"}
